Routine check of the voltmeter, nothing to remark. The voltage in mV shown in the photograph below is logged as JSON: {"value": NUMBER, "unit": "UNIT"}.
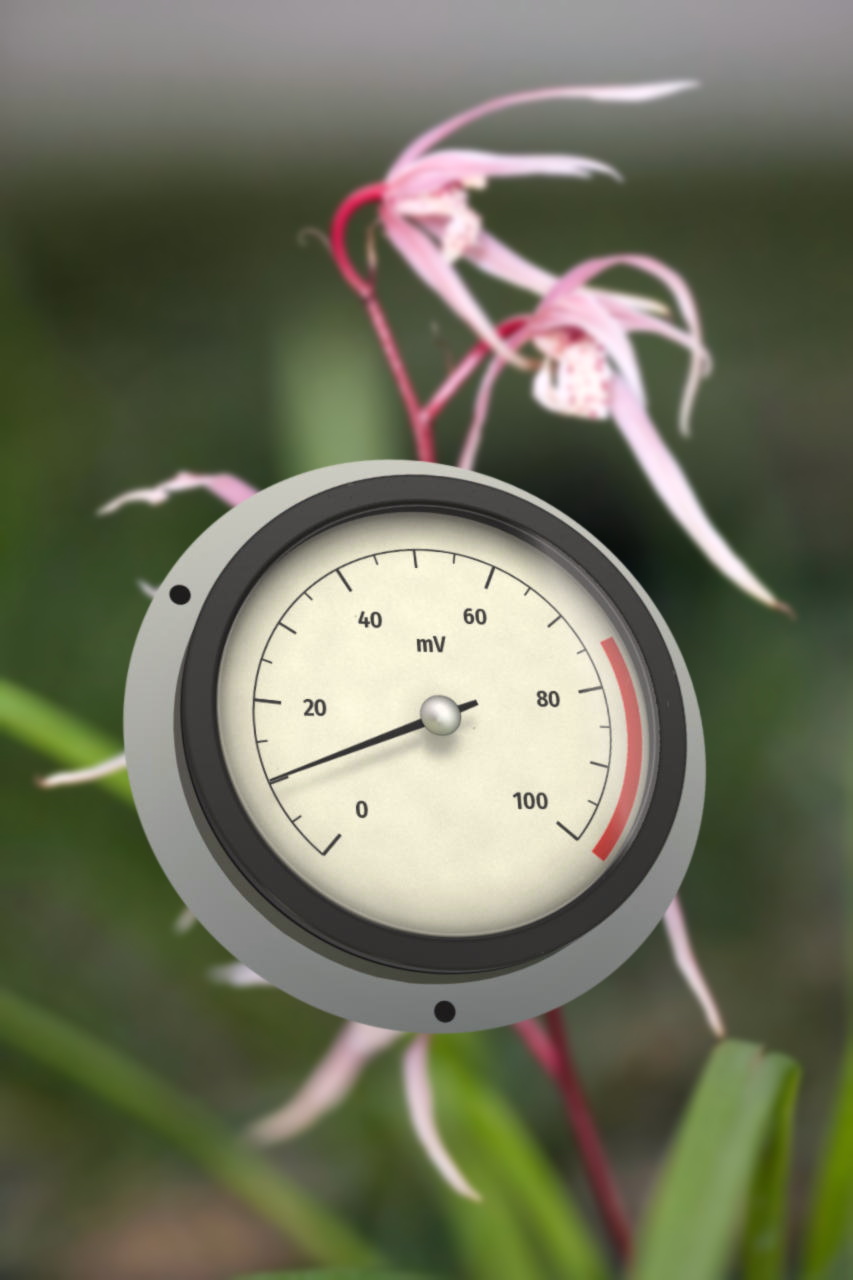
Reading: {"value": 10, "unit": "mV"}
